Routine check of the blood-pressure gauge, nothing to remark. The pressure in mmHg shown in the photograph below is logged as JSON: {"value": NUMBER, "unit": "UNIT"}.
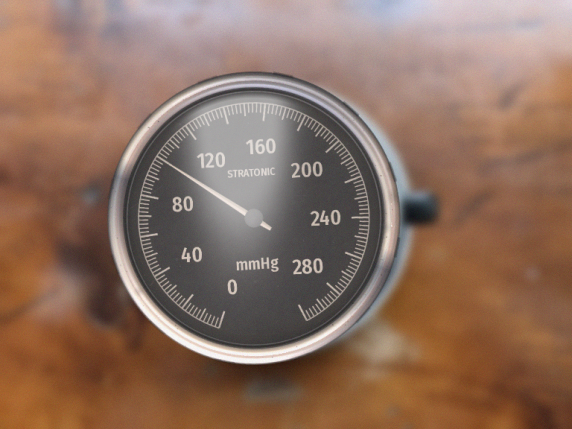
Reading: {"value": 100, "unit": "mmHg"}
